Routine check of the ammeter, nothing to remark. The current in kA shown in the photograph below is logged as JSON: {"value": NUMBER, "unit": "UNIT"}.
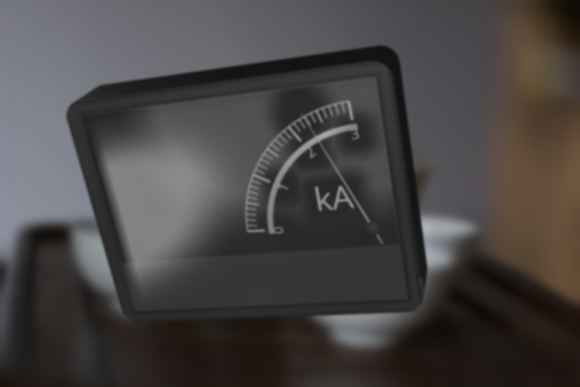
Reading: {"value": 2.3, "unit": "kA"}
